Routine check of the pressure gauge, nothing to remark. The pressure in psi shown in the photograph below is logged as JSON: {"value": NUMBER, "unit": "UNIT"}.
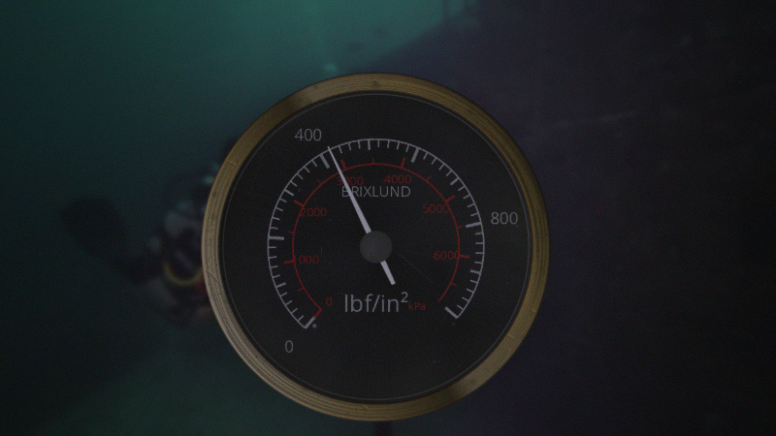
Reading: {"value": 420, "unit": "psi"}
